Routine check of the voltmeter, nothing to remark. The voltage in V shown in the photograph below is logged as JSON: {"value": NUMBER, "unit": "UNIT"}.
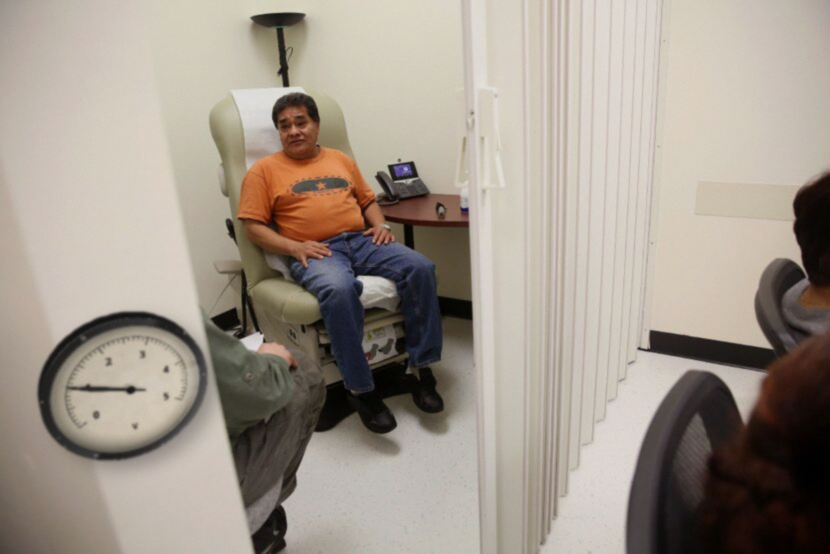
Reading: {"value": 1, "unit": "V"}
